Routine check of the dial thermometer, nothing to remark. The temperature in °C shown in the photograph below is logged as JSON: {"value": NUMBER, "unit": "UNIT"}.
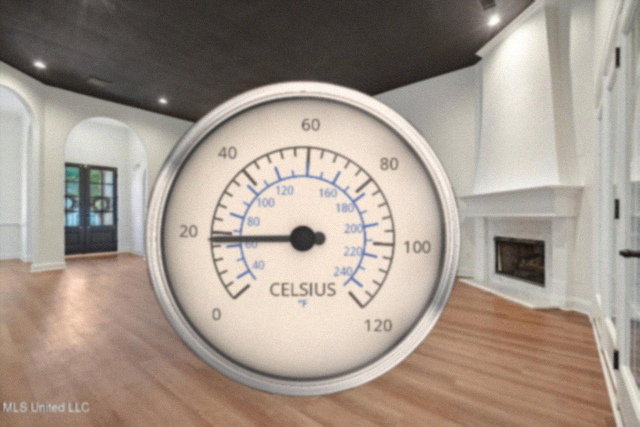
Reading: {"value": 18, "unit": "°C"}
